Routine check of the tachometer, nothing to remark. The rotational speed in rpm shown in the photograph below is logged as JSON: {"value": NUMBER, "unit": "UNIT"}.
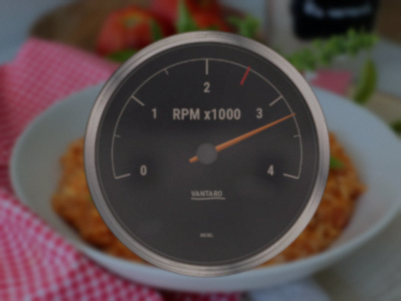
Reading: {"value": 3250, "unit": "rpm"}
